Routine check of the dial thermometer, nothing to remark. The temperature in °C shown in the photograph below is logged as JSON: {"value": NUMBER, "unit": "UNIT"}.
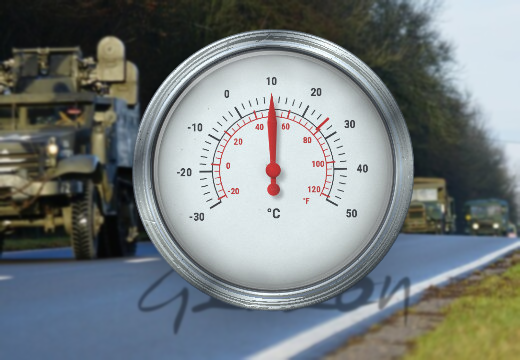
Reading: {"value": 10, "unit": "°C"}
